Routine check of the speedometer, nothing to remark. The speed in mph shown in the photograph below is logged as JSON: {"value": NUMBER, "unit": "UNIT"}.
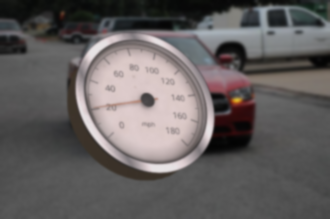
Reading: {"value": 20, "unit": "mph"}
